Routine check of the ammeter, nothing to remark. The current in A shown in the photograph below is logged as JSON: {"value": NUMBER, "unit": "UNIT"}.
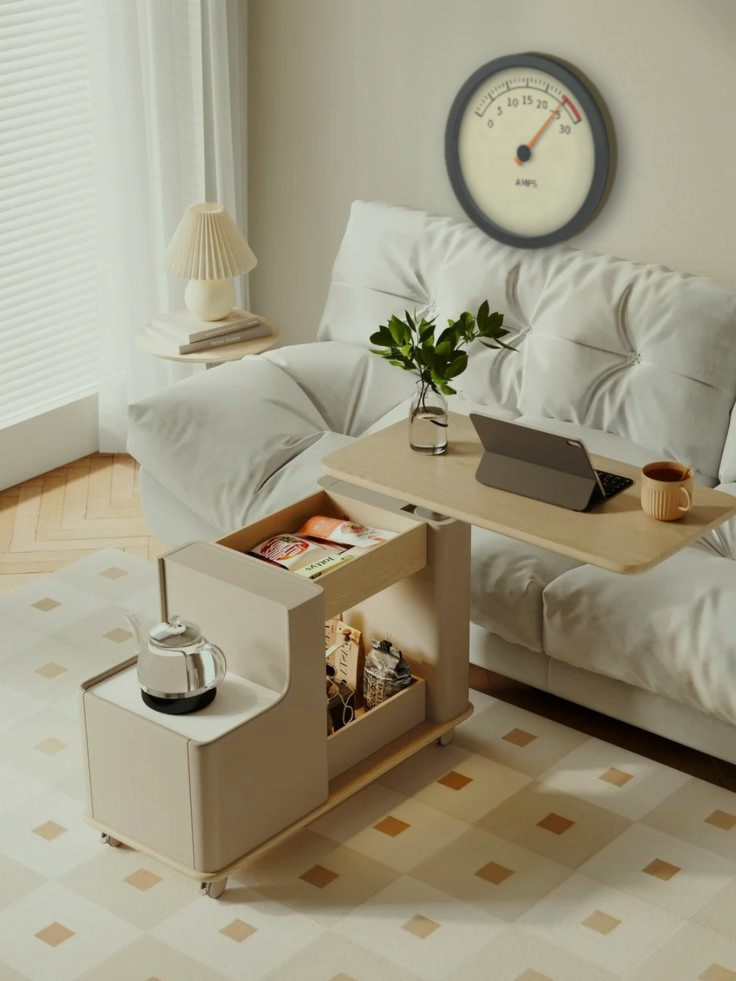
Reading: {"value": 25, "unit": "A"}
